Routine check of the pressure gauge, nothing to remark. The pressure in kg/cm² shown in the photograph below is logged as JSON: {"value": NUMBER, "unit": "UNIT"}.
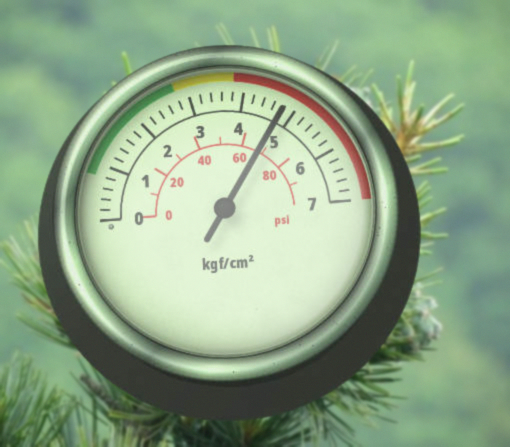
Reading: {"value": 4.8, "unit": "kg/cm²"}
